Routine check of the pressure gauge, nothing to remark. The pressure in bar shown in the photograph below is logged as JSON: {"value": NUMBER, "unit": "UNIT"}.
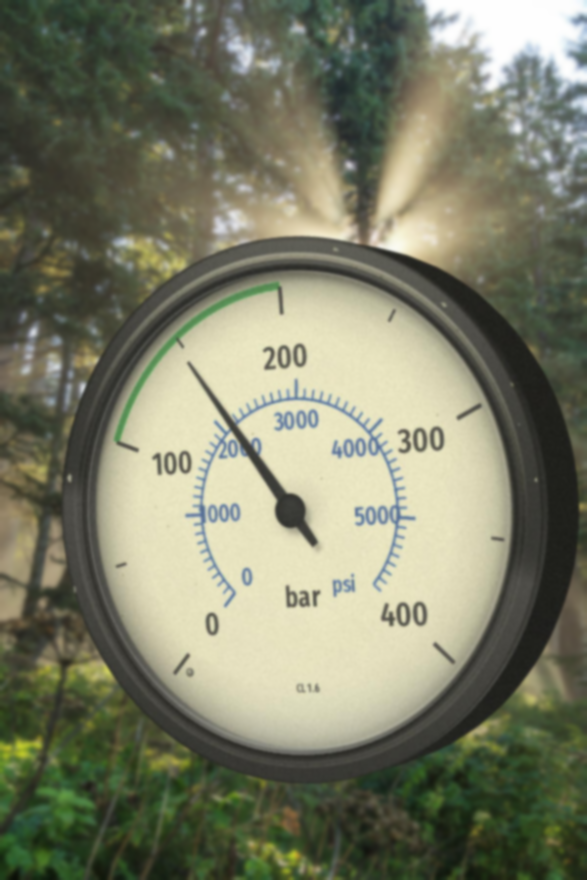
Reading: {"value": 150, "unit": "bar"}
